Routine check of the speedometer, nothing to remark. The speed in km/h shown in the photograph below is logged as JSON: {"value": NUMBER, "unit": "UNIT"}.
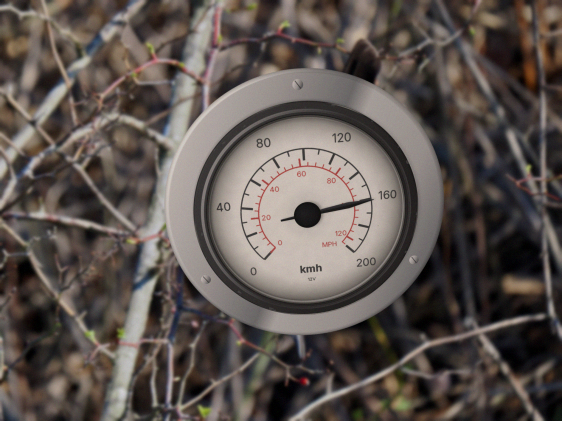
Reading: {"value": 160, "unit": "km/h"}
